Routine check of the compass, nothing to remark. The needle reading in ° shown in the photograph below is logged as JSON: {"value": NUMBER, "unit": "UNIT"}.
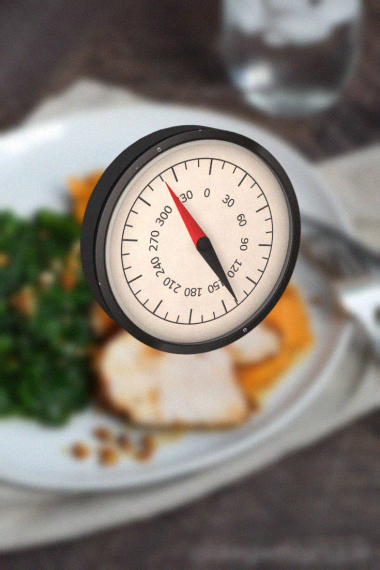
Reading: {"value": 320, "unit": "°"}
